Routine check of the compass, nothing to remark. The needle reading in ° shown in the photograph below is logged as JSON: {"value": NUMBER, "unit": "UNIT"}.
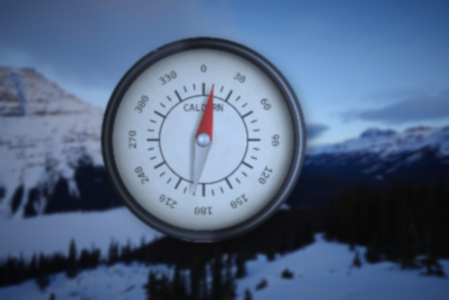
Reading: {"value": 10, "unit": "°"}
